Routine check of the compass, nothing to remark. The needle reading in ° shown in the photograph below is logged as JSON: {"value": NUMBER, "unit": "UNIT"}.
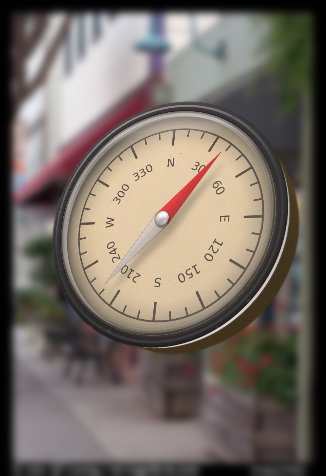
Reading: {"value": 40, "unit": "°"}
